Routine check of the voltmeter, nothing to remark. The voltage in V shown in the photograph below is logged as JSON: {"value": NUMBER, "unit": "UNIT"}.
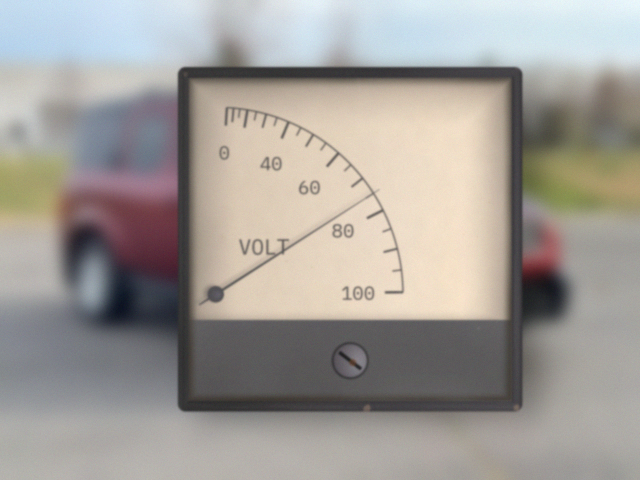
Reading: {"value": 75, "unit": "V"}
